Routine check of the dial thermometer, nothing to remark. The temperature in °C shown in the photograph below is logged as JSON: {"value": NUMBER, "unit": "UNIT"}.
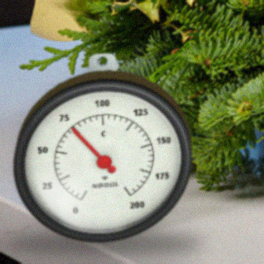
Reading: {"value": 75, "unit": "°C"}
